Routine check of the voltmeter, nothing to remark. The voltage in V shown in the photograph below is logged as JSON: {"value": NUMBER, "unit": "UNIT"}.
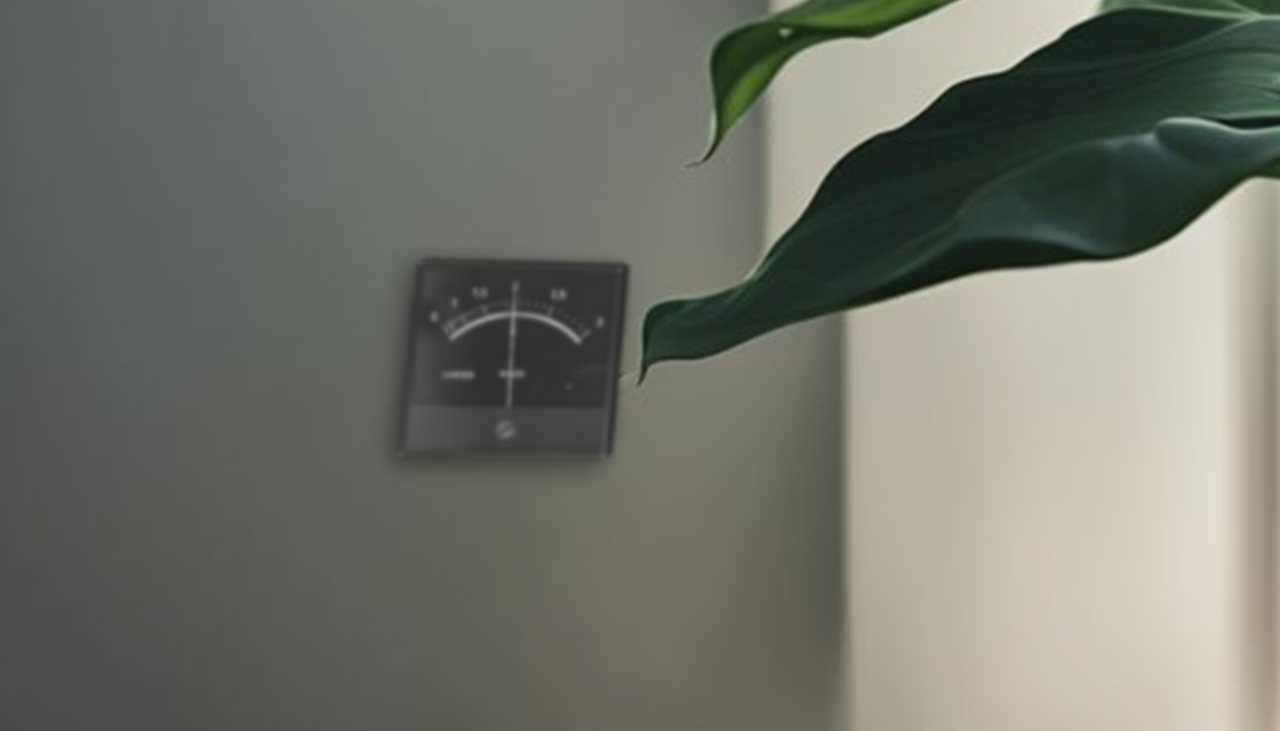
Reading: {"value": 2, "unit": "V"}
